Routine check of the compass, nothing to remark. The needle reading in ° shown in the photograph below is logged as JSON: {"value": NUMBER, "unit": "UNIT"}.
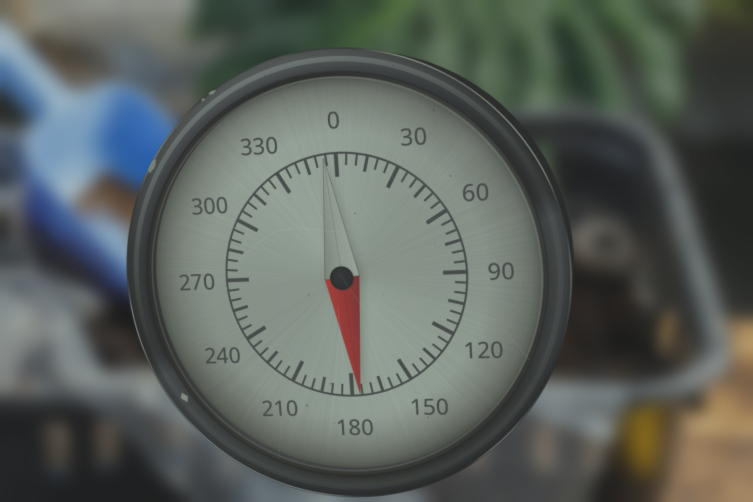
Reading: {"value": 175, "unit": "°"}
